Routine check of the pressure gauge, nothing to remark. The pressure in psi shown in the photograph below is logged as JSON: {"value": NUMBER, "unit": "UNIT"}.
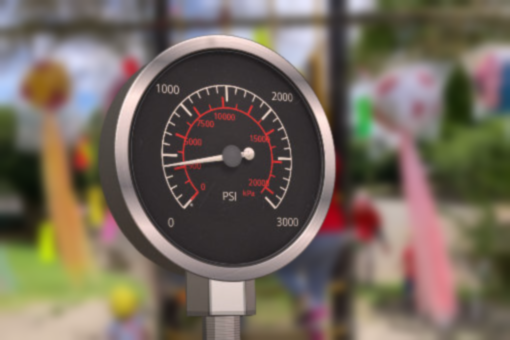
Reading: {"value": 400, "unit": "psi"}
